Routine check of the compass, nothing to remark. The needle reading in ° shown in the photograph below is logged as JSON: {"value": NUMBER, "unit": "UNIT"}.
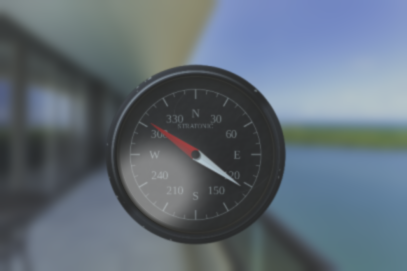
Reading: {"value": 305, "unit": "°"}
